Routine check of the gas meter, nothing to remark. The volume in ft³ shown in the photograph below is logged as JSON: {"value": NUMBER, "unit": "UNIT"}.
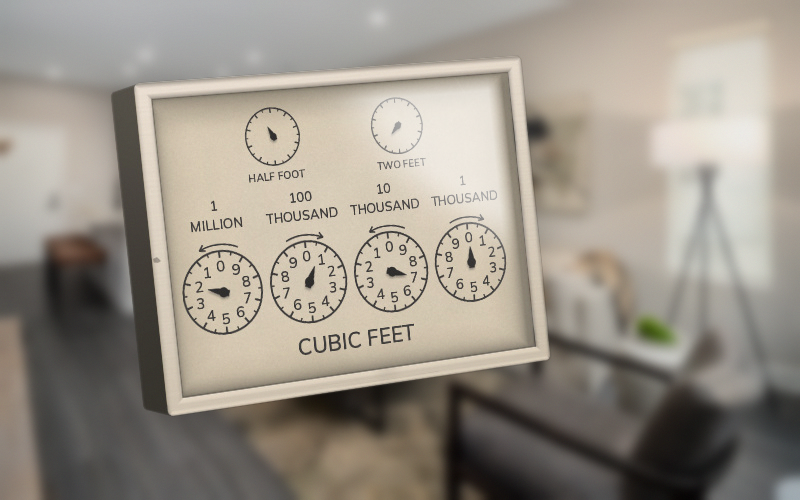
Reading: {"value": 207000, "unit": "ft³"}
